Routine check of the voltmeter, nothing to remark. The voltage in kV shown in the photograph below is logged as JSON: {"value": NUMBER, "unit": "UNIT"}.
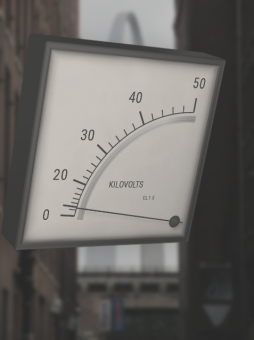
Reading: {"value": 10, "unit": "kV"}
